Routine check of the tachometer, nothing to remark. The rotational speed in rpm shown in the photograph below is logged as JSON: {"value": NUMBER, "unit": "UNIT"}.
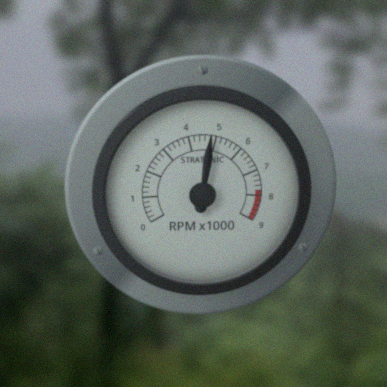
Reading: {"value": 4800, "unit": "rpm"}
